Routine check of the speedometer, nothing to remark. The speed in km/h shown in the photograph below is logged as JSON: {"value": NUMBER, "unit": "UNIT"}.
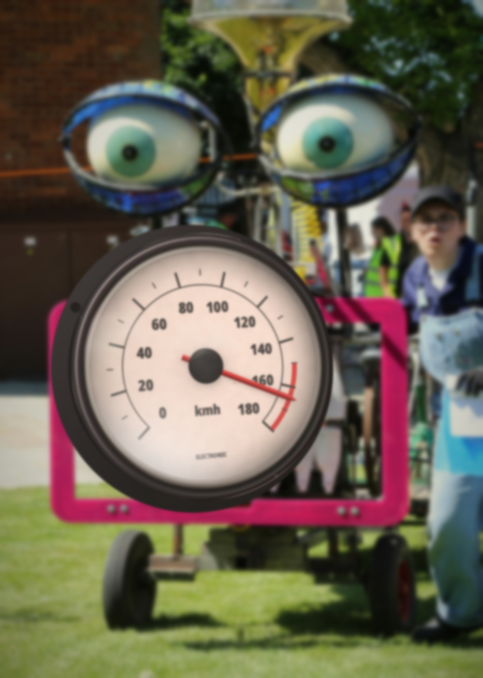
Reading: {"value": 165, "unit": "km/h"}
